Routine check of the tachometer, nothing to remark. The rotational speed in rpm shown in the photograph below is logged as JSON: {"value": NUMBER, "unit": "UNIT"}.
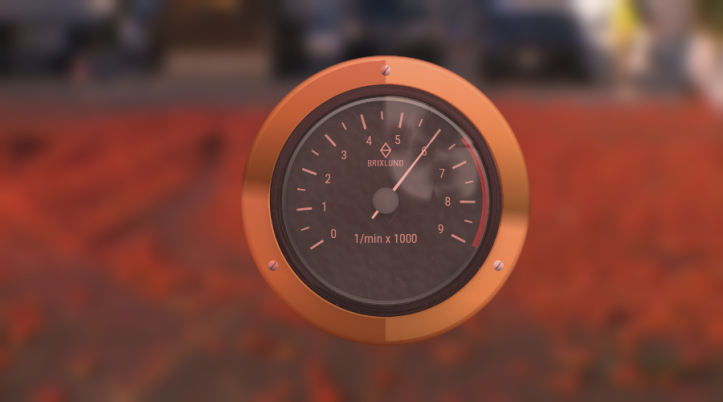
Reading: {"value": 6000, "unit": "rpm"}
